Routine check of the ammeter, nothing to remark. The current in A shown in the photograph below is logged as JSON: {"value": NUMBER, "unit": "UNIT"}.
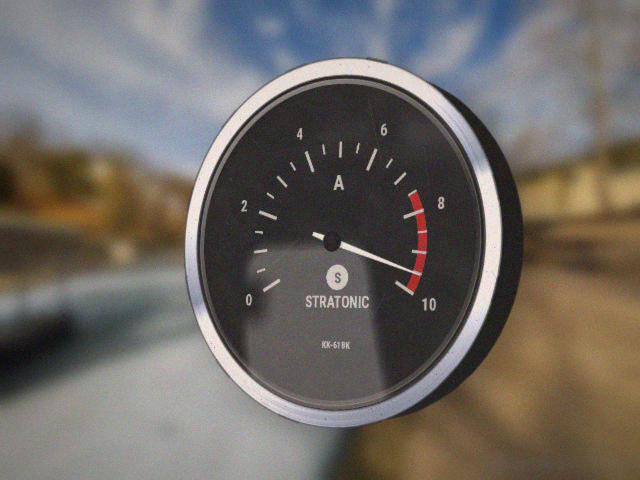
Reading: {"value": 9.5, "unit": "A"}
